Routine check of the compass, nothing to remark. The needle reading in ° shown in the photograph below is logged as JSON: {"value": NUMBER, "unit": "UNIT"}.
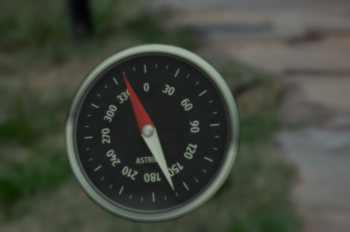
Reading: {"value": 340, "unit": "°"}
